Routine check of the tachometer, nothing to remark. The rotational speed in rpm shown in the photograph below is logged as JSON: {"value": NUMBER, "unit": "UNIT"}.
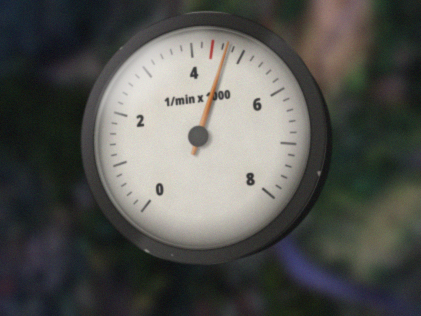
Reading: {"value": 4700, "unit": "rpm"}
